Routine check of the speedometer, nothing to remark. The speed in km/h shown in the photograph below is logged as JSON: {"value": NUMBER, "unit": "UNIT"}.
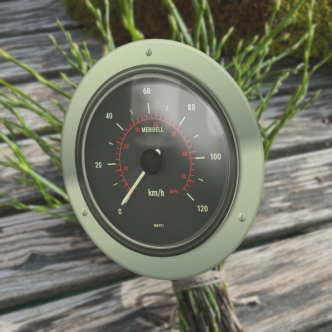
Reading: {"value": 0, "unit": "km/h"}
